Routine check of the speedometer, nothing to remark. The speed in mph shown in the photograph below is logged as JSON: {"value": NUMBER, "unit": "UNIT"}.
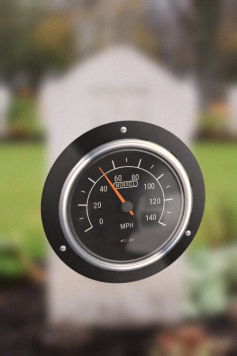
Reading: {"value": 50, "unit": "mph"}
